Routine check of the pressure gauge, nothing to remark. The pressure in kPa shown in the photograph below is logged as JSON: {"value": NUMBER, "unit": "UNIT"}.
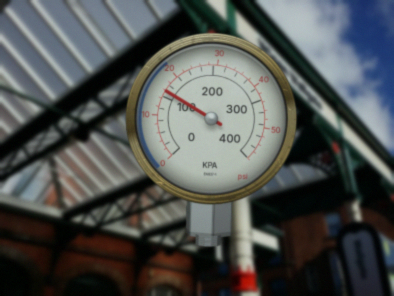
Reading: {"value": 110, "unit": "kPa"}
